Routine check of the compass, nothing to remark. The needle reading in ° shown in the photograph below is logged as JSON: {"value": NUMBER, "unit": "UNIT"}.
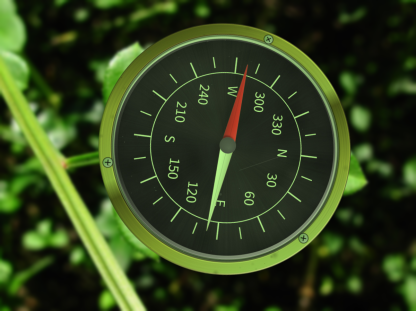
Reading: {"value": 277.5, "unit": "°"}
